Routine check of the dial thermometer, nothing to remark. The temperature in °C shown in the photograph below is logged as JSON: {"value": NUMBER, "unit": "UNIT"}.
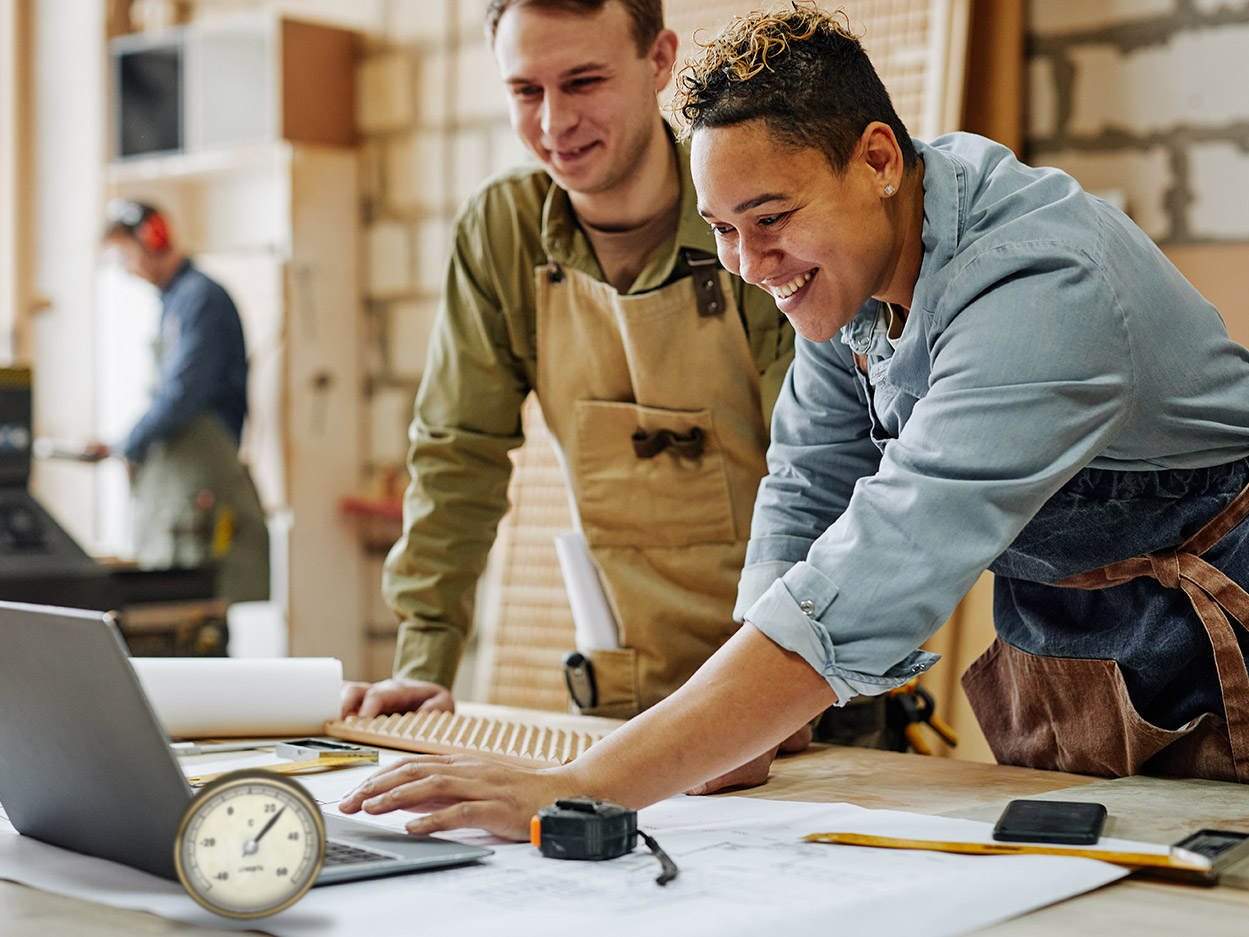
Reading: {"value": 25, "unit": "°C"}
